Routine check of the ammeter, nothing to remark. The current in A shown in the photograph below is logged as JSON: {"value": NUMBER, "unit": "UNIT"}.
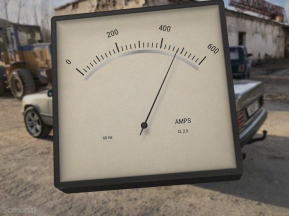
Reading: {"value": 480, "unit": "A"}
